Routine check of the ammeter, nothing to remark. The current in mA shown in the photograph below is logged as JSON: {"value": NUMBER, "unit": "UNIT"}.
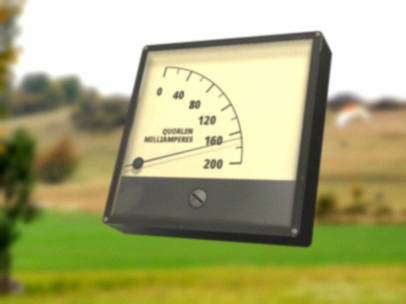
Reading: {"value": 170, "unit": "mA"}
